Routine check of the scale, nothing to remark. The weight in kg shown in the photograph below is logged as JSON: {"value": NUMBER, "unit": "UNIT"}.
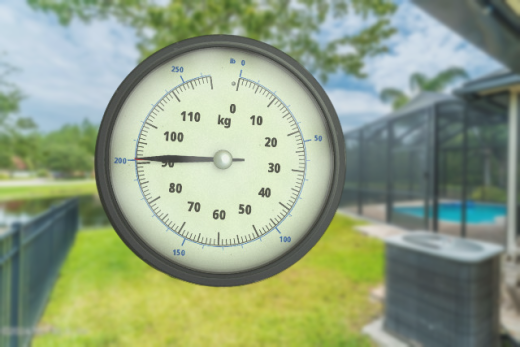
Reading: {"value": 91, "unit": "kg"}
